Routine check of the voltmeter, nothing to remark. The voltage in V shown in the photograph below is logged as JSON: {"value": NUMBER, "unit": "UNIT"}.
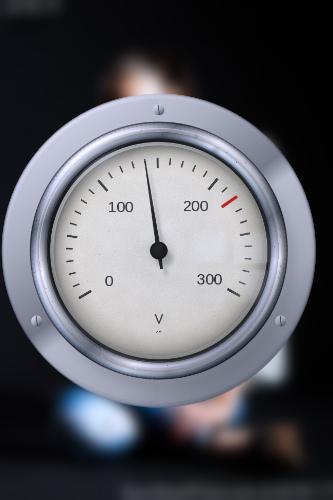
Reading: {"value": 140, "unit": "V"}
